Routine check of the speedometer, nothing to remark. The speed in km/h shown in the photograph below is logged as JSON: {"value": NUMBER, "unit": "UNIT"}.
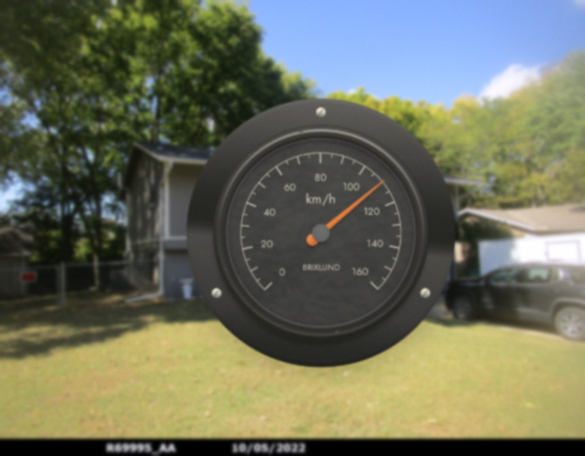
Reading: {"value": 110, "unit": "km/h"}
